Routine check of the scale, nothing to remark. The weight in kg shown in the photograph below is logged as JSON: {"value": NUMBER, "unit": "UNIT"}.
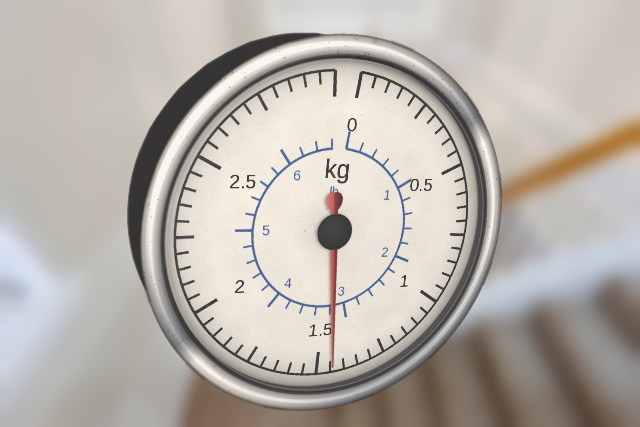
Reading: {"value": 1.45, "unit": "kg"}
